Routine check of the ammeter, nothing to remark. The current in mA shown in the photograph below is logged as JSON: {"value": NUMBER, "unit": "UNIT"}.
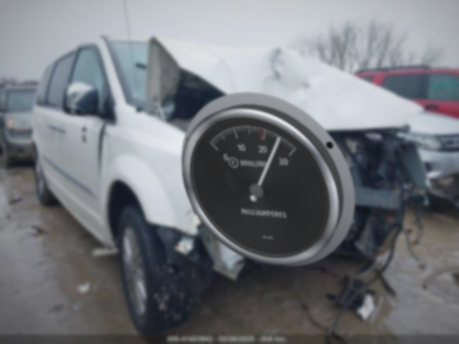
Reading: {"value": 25, "unit": "mA"}
